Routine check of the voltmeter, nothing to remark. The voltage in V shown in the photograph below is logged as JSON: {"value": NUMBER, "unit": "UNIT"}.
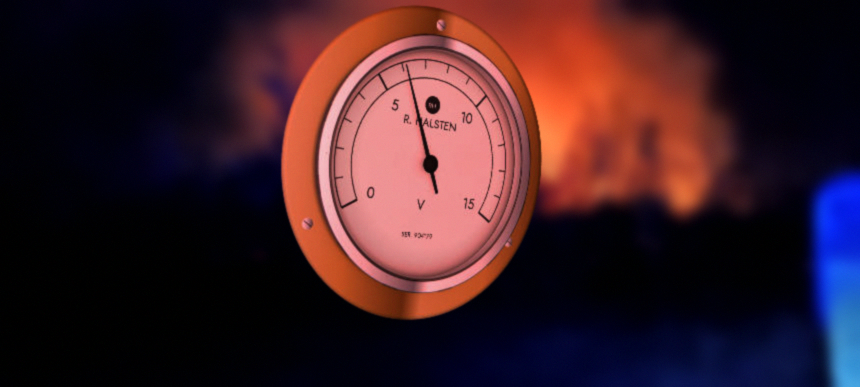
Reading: {"value": 6, "unit": "V"}
